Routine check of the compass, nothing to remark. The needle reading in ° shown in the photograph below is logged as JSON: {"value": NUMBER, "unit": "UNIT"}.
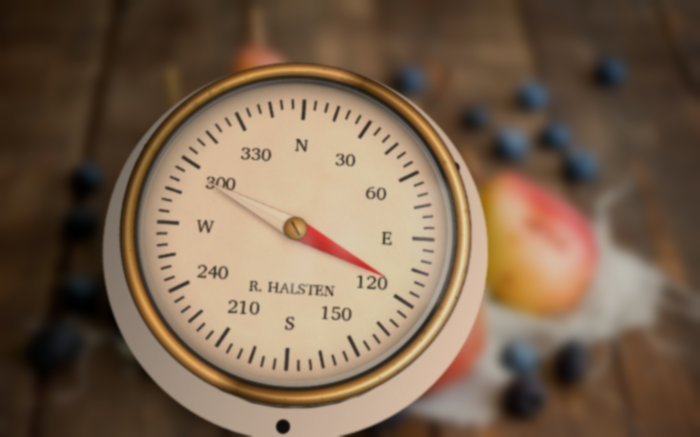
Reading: {"value": 115, "unit": "°"}
